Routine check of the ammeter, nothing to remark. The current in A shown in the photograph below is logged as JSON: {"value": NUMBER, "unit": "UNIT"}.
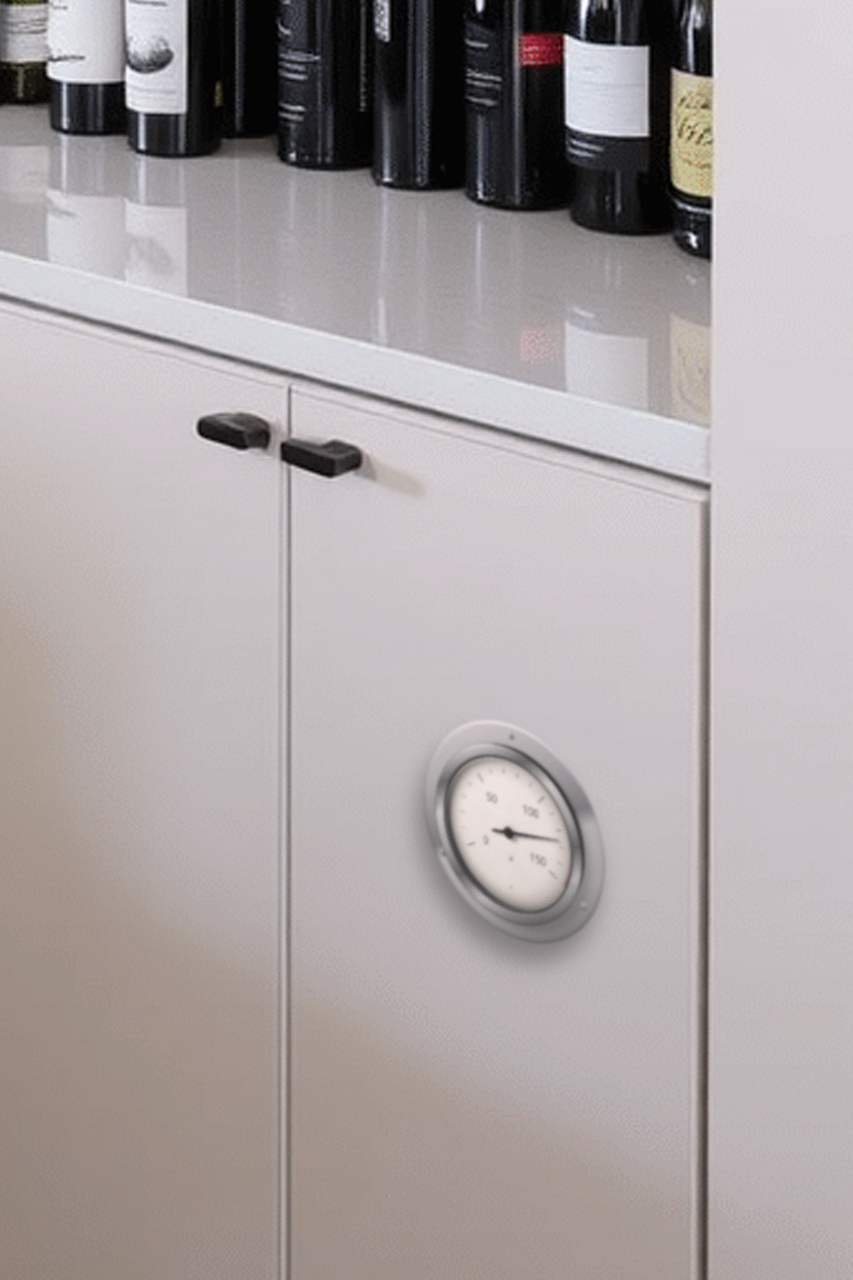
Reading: {"value": 125, "unit": "A"}
